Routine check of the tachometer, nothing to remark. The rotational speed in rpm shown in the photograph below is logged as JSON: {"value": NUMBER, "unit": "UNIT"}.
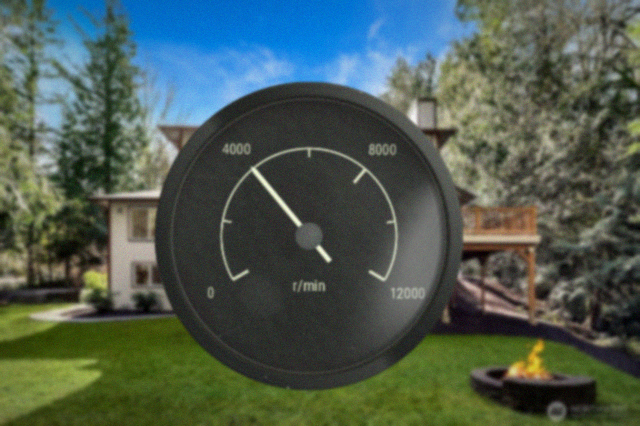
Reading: {"value": 4000, "unit": "rpm"}
